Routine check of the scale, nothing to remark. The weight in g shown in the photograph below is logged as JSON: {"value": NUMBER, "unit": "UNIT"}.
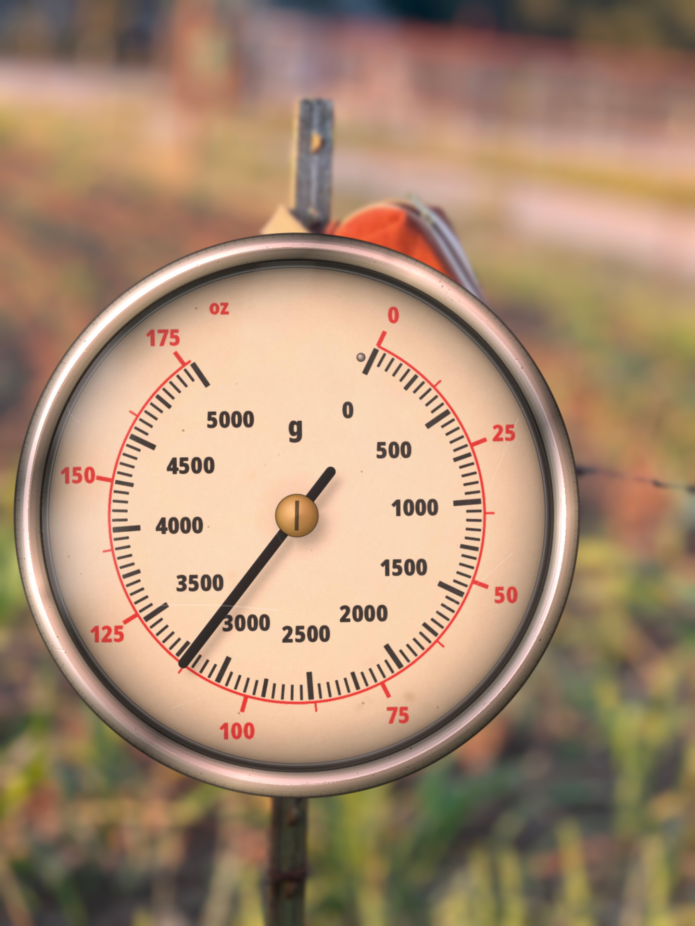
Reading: {"value": 3200, "unit": "g"}
